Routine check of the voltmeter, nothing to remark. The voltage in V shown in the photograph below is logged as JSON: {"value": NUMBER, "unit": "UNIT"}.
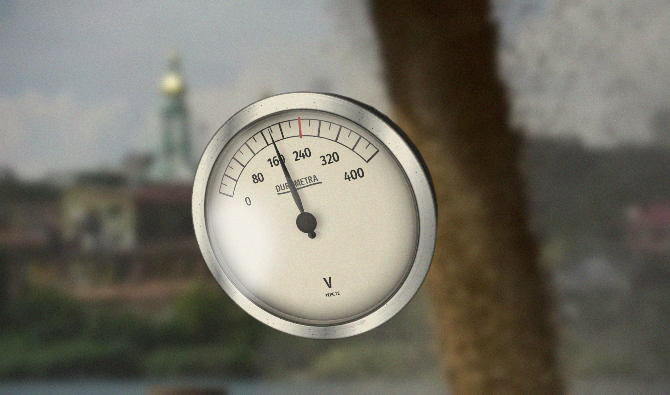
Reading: {"value": 180, "unit": "V"}
